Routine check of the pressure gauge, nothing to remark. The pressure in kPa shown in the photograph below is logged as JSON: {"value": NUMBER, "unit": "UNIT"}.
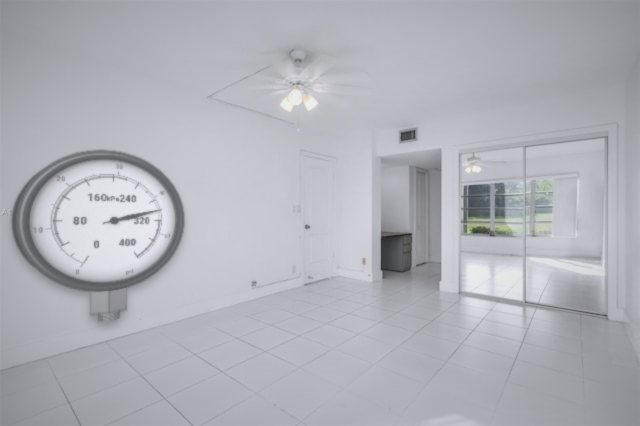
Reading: {"value": 300, "unit": "kPa"}
